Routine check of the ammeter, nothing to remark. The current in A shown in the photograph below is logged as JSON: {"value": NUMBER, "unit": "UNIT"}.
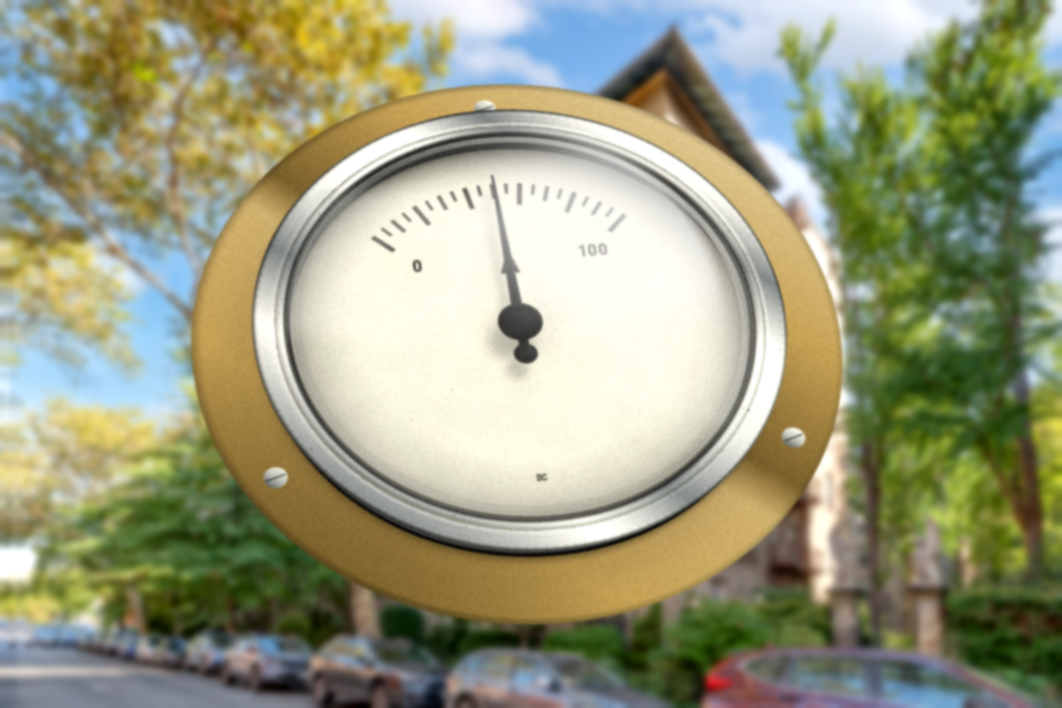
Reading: {"value": 50, "unit": "A"}
